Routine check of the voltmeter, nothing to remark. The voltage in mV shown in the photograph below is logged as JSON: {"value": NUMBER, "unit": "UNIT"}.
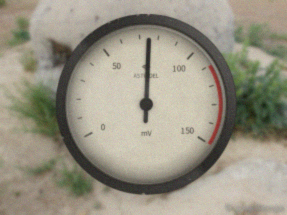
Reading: {"value": 75, "unit": "mV"}
